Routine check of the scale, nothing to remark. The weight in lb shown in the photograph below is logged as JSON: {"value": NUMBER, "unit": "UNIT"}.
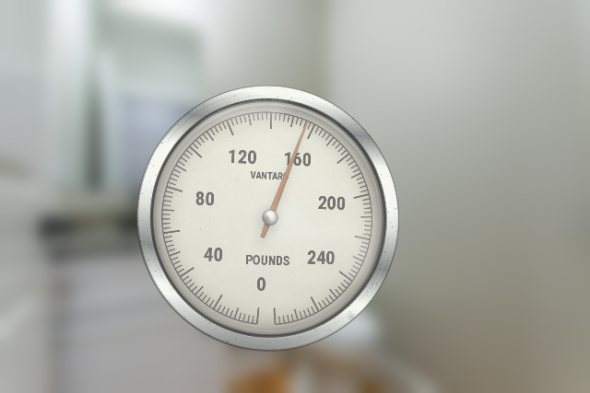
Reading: {"value": 156, "unit": "lb"}
